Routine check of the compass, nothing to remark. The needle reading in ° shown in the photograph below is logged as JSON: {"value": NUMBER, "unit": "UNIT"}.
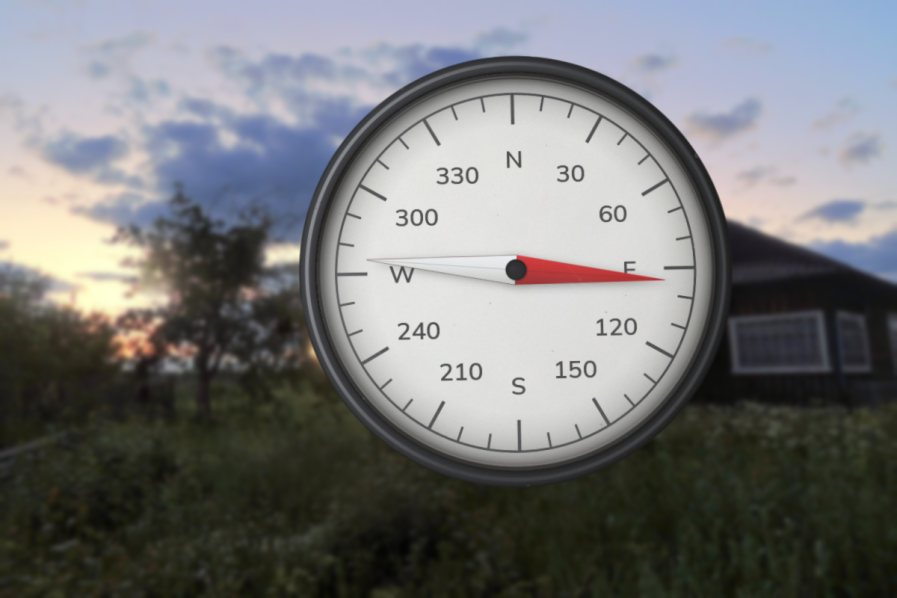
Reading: {"value": 95, "unit": "°"}
